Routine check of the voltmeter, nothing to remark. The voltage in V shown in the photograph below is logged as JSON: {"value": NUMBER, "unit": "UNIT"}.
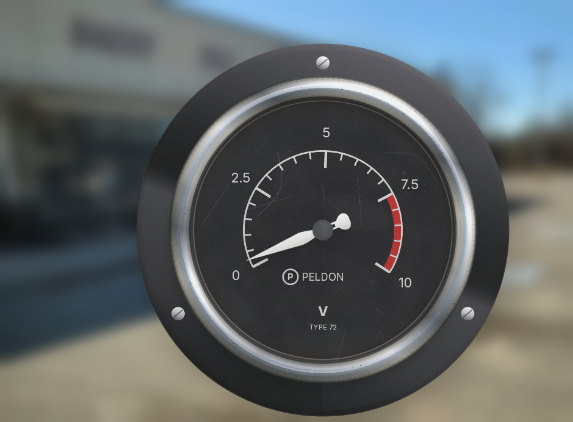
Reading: {"value": 0.25, "unit": "V"}
